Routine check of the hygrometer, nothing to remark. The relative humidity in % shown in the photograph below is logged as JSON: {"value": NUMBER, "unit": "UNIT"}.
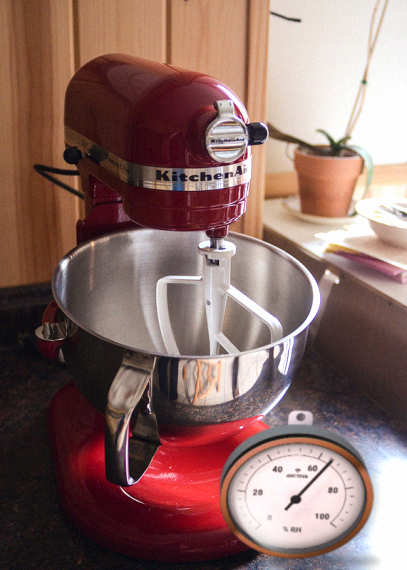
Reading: {"value": 64, "unit": "%"}
